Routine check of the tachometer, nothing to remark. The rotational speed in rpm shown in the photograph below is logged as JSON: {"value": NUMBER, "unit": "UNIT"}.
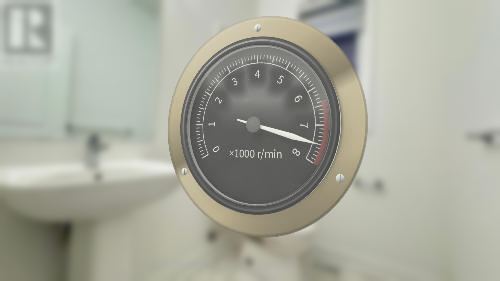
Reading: {"value": 7500, "unit": "rpm"}
